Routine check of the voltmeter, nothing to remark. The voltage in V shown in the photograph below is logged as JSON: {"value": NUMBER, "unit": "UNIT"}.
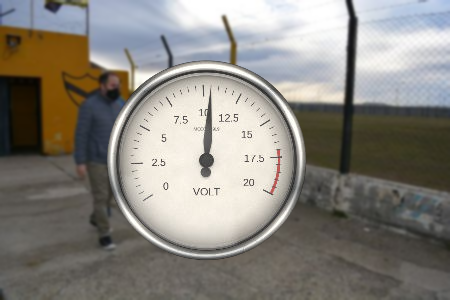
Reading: {"value": 10.5, "unit": "V"}
